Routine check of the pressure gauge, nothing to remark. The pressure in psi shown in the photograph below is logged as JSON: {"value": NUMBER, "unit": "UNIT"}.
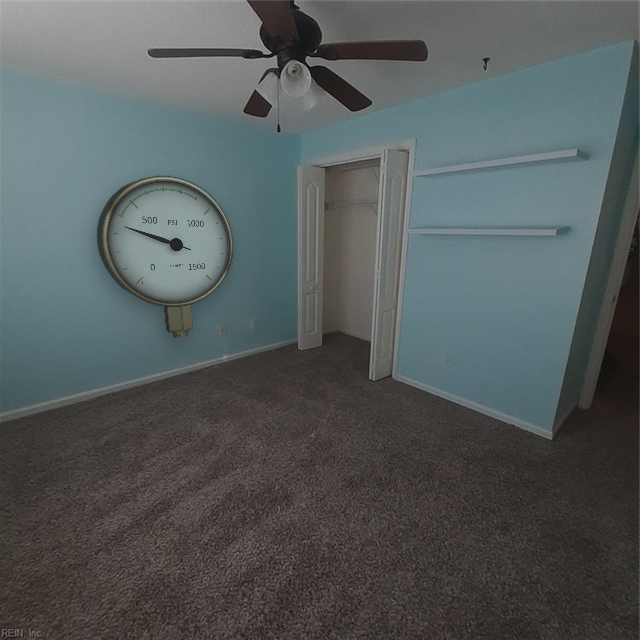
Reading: {"value": 350, "unit": "psi"}
